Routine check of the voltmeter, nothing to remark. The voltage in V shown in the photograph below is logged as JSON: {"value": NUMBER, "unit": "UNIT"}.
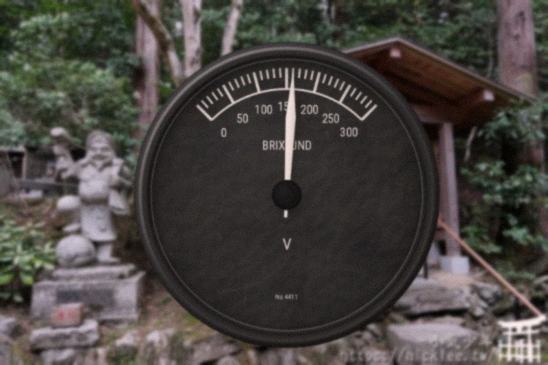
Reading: {"value": 160, "unit": "V"}
